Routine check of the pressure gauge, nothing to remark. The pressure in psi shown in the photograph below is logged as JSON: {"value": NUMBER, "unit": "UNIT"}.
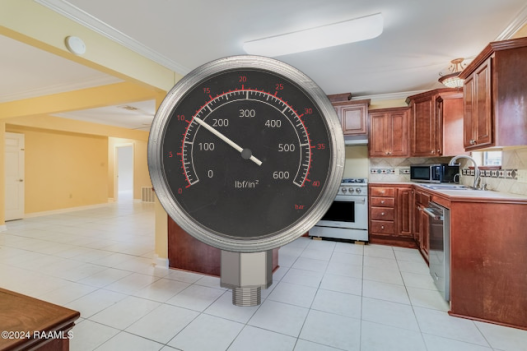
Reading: {"value": 160, "unit": "psi"}
